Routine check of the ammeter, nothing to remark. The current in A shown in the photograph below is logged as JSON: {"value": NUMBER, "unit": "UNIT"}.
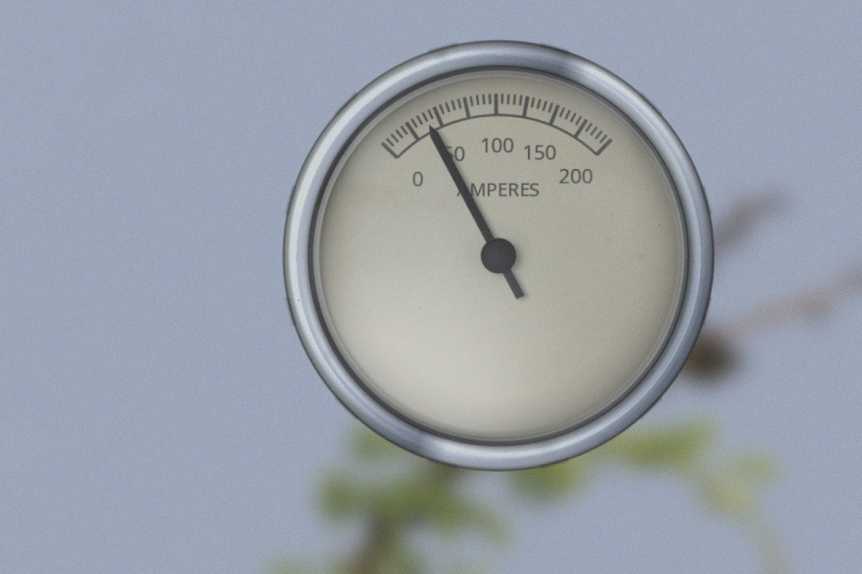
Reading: {"value": 40, "unit": "A"}
